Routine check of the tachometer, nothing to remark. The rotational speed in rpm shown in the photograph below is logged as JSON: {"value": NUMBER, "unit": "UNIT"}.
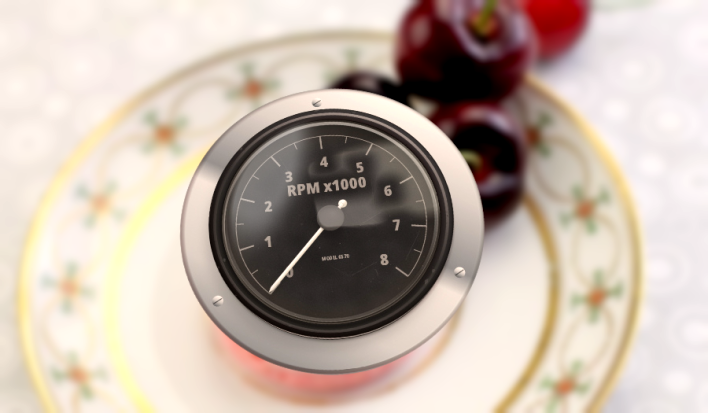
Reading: {"value": 0, "unit": "rpm"}
